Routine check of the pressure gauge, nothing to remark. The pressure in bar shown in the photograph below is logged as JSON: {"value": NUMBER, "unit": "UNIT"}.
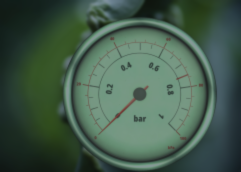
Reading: {"value": 0, "unit": "bar"}
